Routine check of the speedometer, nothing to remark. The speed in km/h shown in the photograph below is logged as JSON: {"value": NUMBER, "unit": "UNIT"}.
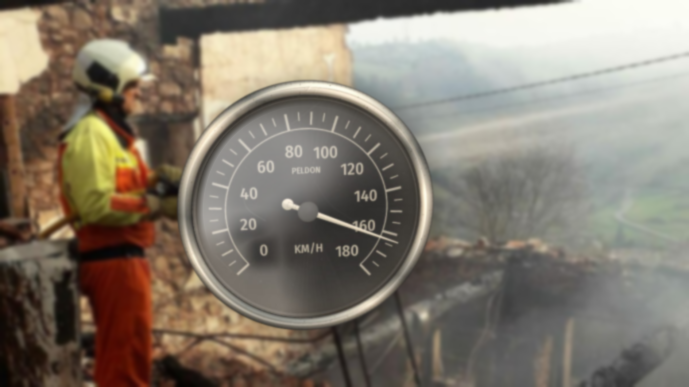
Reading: {"value": 162.5, "unit": "km/h"}
